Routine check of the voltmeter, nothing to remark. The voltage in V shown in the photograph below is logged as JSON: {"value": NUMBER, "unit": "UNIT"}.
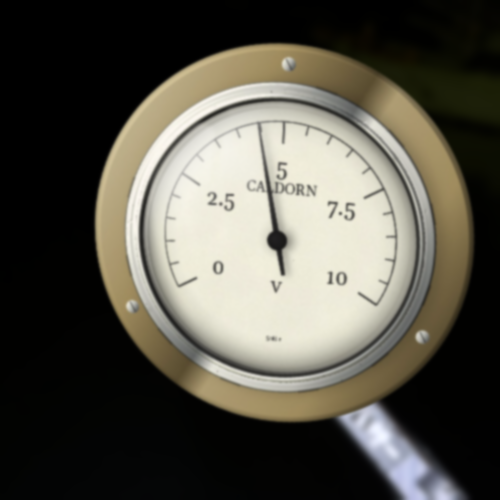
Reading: {"value": 4.5, "unit": "V"}
